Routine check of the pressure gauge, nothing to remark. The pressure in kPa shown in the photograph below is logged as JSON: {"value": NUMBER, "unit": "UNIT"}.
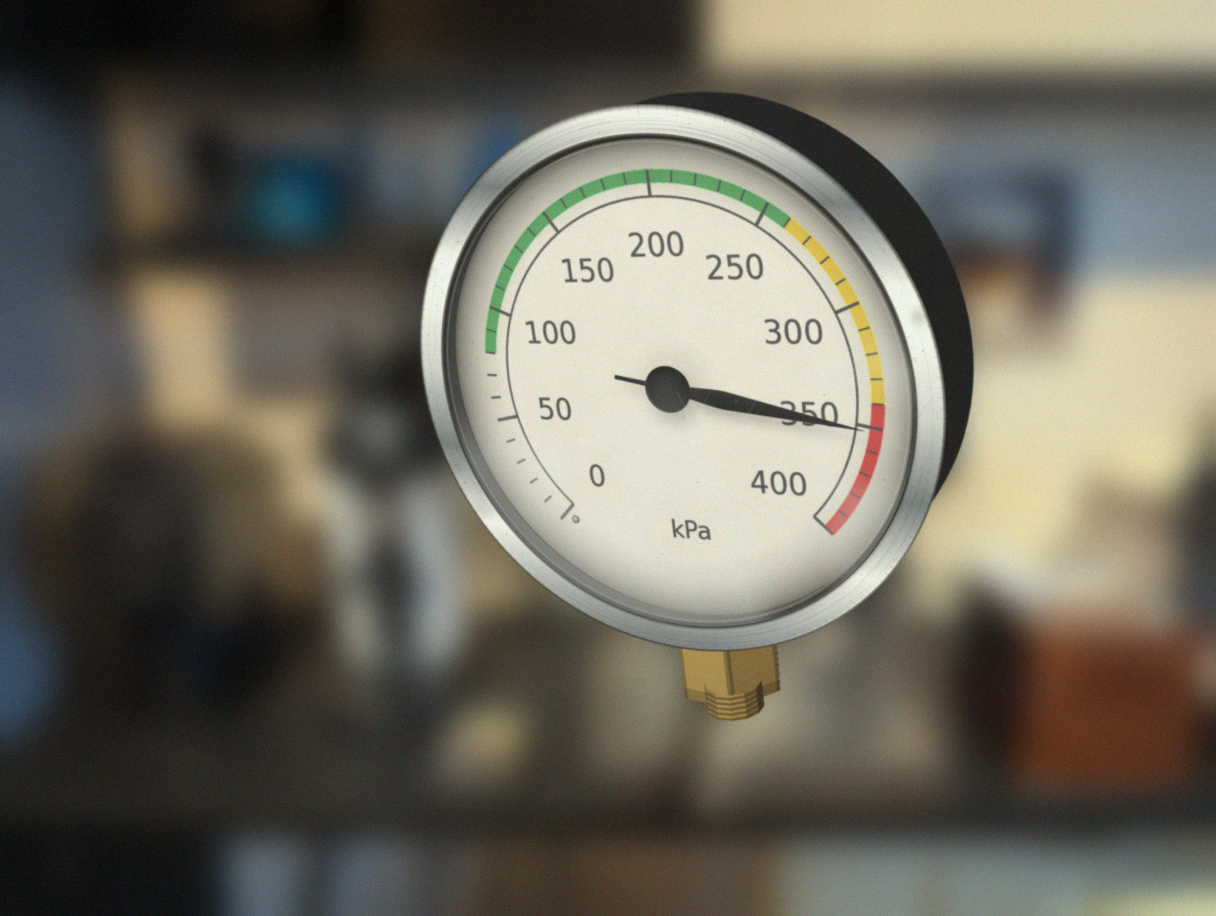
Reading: {"value": 350, "unit": "kPa"}
